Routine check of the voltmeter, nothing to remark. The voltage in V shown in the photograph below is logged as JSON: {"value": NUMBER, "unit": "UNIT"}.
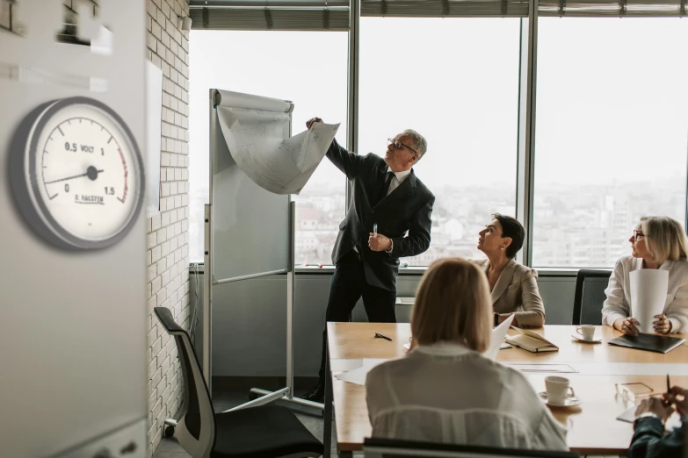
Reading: {"value": 0.1, "unit": "V"}
